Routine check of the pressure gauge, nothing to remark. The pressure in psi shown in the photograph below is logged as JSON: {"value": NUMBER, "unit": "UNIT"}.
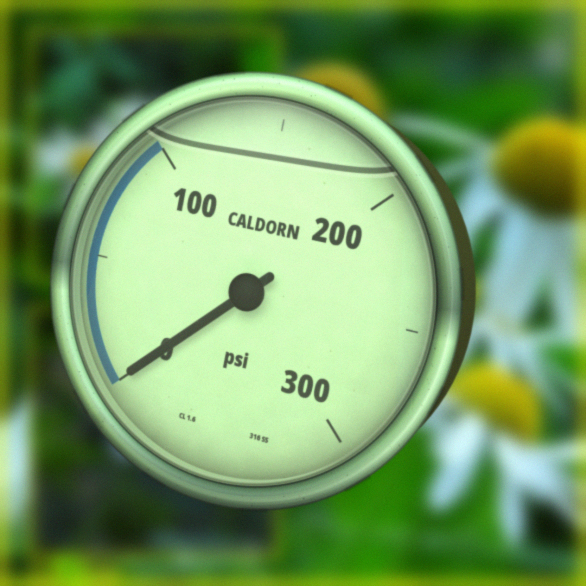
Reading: {"value": 0, "unit": "psi"}
